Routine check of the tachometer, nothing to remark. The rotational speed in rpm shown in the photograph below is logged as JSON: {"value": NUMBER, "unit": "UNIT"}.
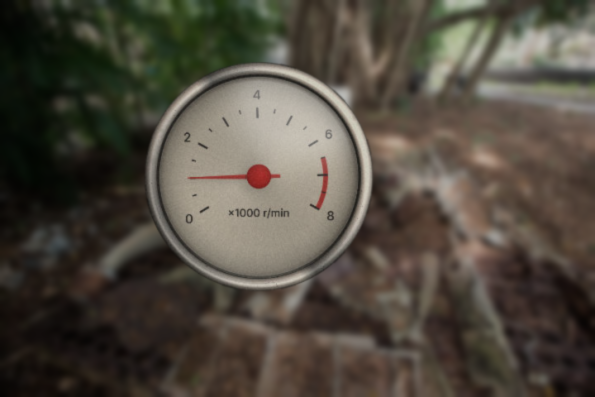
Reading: {"value": 1000, "unit": "rpm"}
